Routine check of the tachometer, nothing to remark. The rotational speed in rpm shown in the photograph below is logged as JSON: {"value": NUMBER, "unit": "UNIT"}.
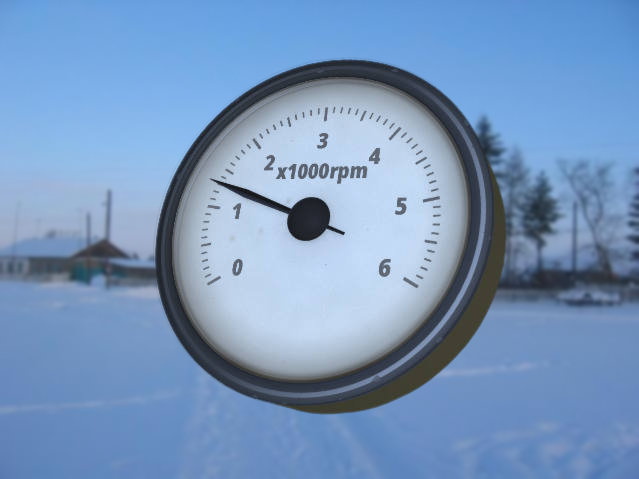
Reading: {"value": 1300, "unit": "rpm"}
